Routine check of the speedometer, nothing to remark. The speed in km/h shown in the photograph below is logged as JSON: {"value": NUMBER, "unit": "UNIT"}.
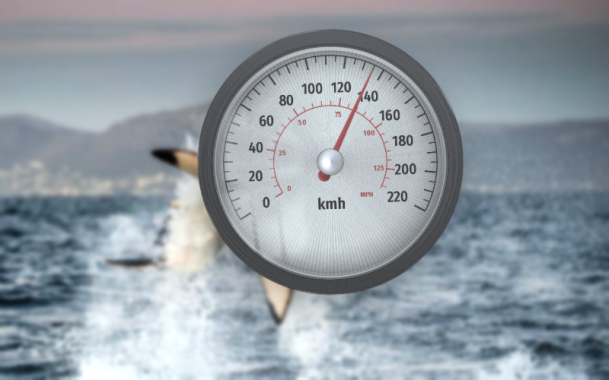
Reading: {"value": 135, "unit": "km/h"}
